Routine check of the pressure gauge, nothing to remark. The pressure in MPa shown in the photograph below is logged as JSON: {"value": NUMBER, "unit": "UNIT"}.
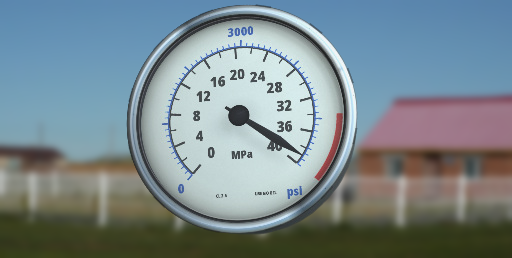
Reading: {"value": 39, "unit": "MPa"}
